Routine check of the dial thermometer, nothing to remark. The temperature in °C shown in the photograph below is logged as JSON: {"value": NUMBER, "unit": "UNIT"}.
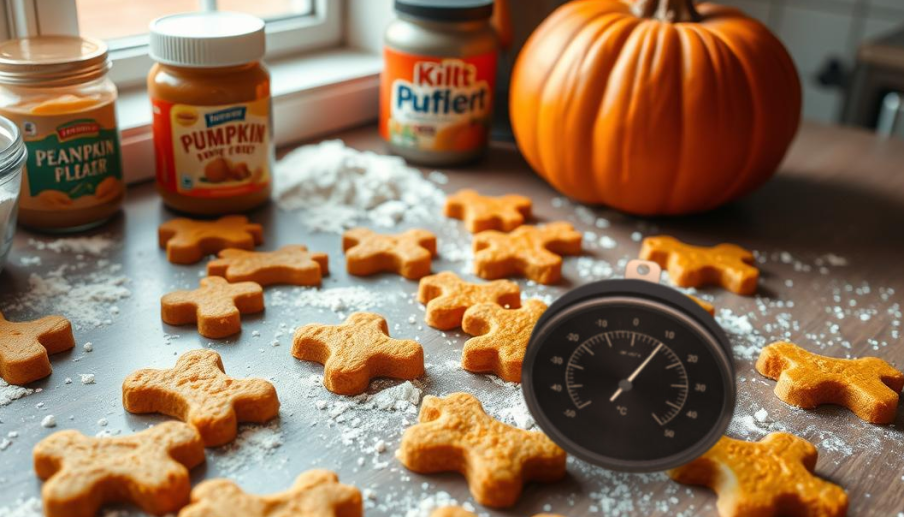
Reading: {"value": 10, "unit": "°C"}
